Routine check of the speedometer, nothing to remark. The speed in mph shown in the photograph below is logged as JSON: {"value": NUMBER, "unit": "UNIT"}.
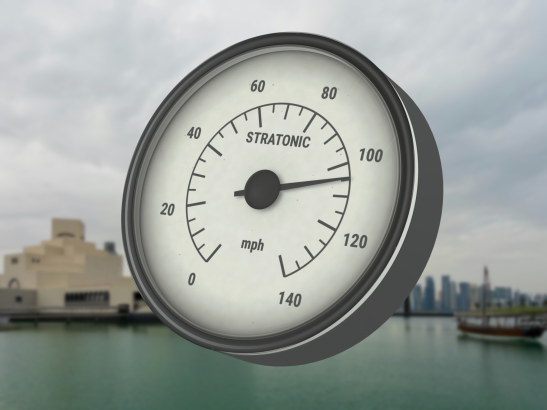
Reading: {"value": 105, "unit": "mph"}
